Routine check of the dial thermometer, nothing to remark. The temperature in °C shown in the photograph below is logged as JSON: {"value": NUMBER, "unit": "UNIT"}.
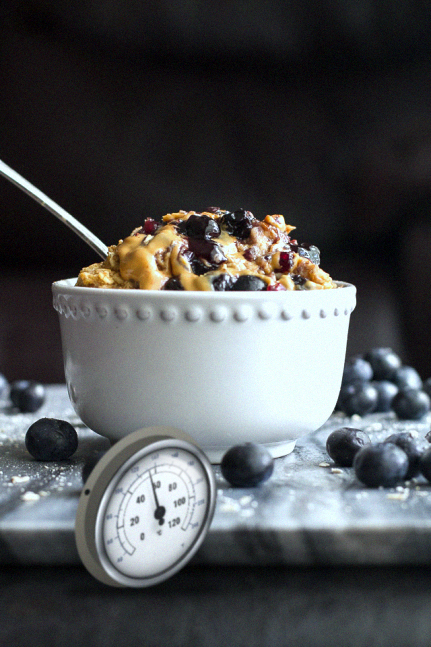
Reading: {"value": 55, "unit": "°C"}
